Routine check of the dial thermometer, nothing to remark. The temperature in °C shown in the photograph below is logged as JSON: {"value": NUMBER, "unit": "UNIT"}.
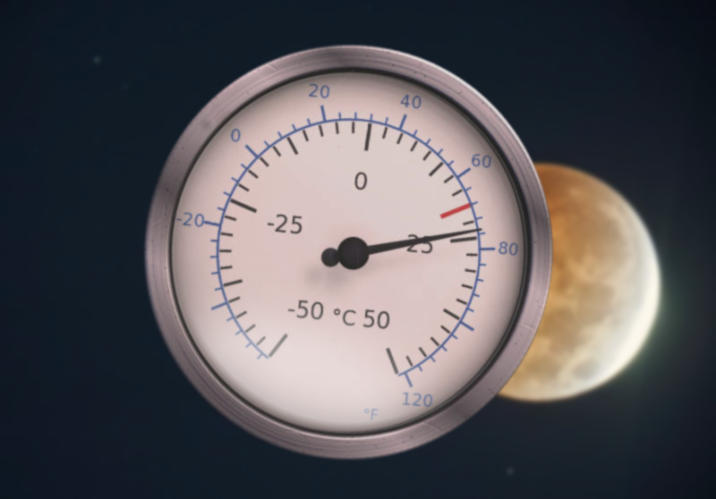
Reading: {"value": 23.75, "unit": "°C"}
